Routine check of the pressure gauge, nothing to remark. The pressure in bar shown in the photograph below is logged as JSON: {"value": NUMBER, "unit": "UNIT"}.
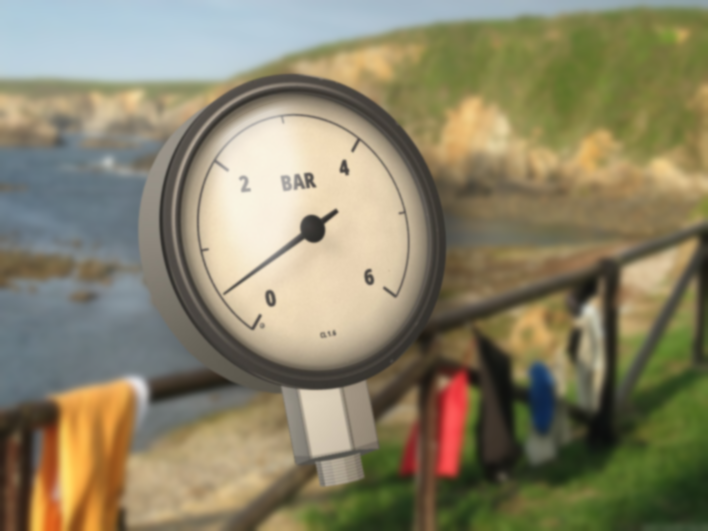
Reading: {"value": 0.5, "unit": "bar"}
